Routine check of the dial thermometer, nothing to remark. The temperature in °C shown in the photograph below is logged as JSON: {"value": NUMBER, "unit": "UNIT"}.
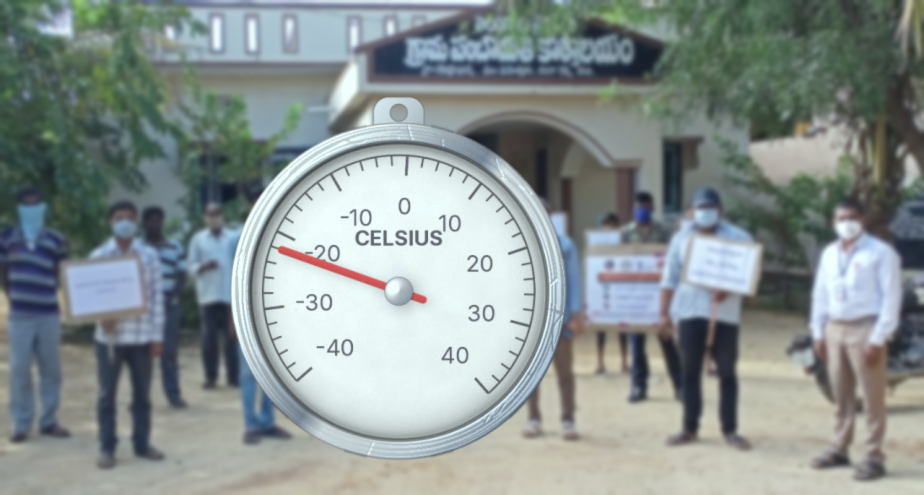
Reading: {"value": -22, "unit": "°C"}
